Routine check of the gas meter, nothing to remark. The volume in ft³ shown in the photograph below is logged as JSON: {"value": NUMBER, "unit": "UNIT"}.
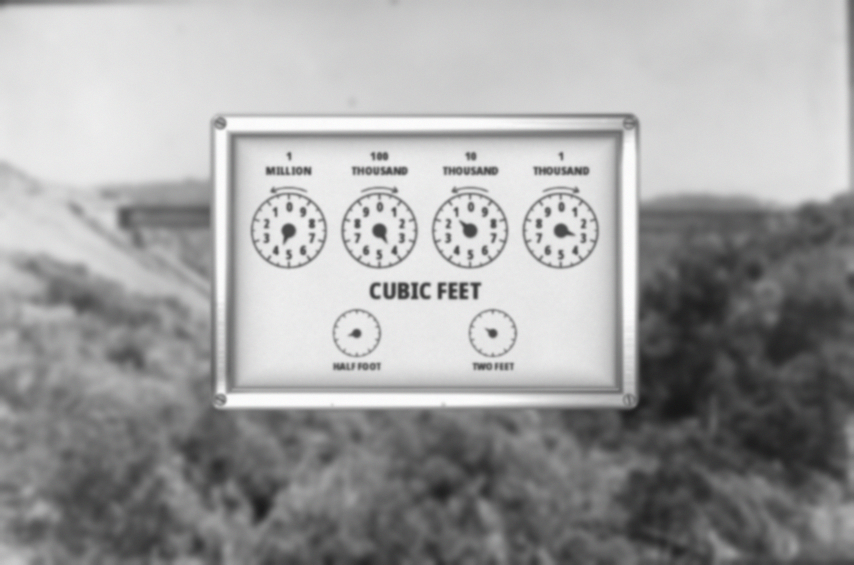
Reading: {"value": 441300, "unit": "ft³"}
